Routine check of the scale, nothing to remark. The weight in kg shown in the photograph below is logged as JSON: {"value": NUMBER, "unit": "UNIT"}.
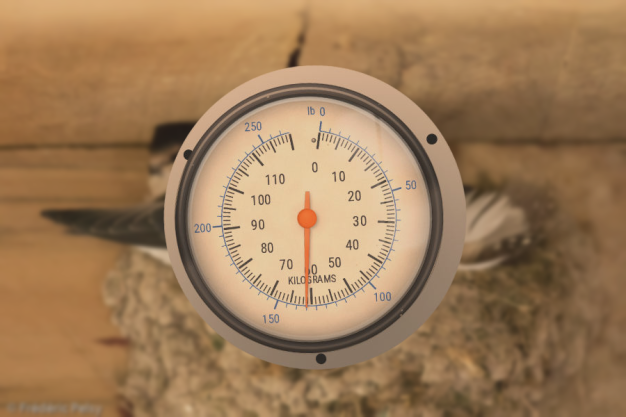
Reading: {"value": 61, "unit": "kg"}
